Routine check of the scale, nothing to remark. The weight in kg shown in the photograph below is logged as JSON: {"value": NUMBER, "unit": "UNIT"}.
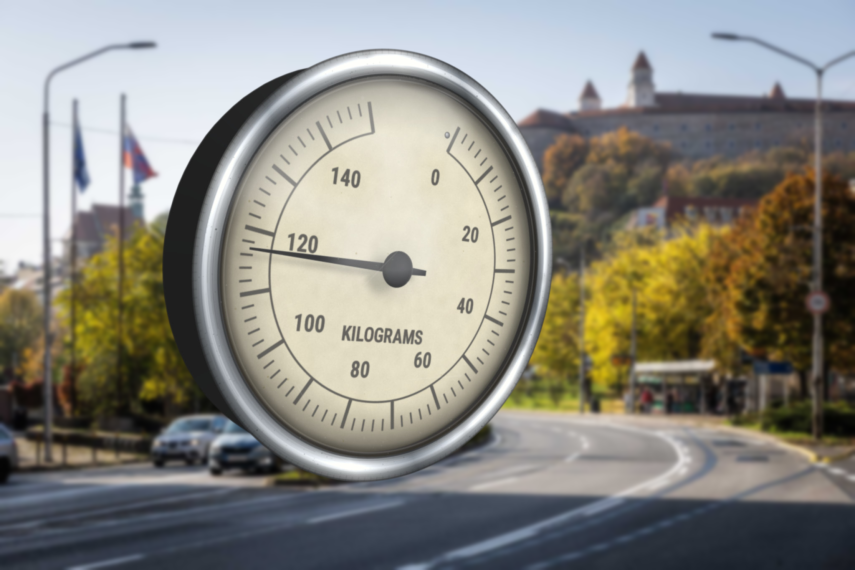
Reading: {"value": 117, "unit": "kg"}
